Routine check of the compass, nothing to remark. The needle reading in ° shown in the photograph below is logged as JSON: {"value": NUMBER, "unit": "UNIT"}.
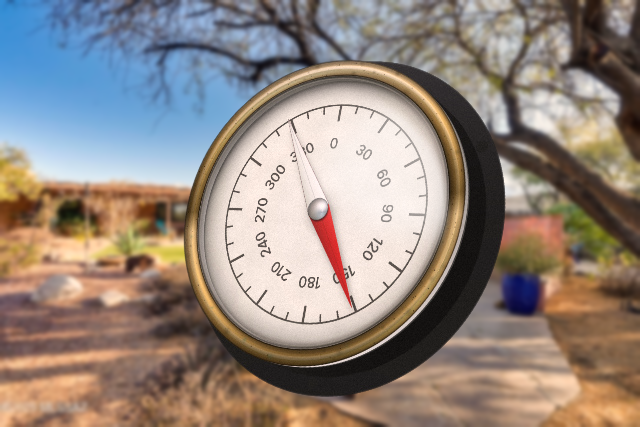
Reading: {"value": 150, "unit": "°"}
